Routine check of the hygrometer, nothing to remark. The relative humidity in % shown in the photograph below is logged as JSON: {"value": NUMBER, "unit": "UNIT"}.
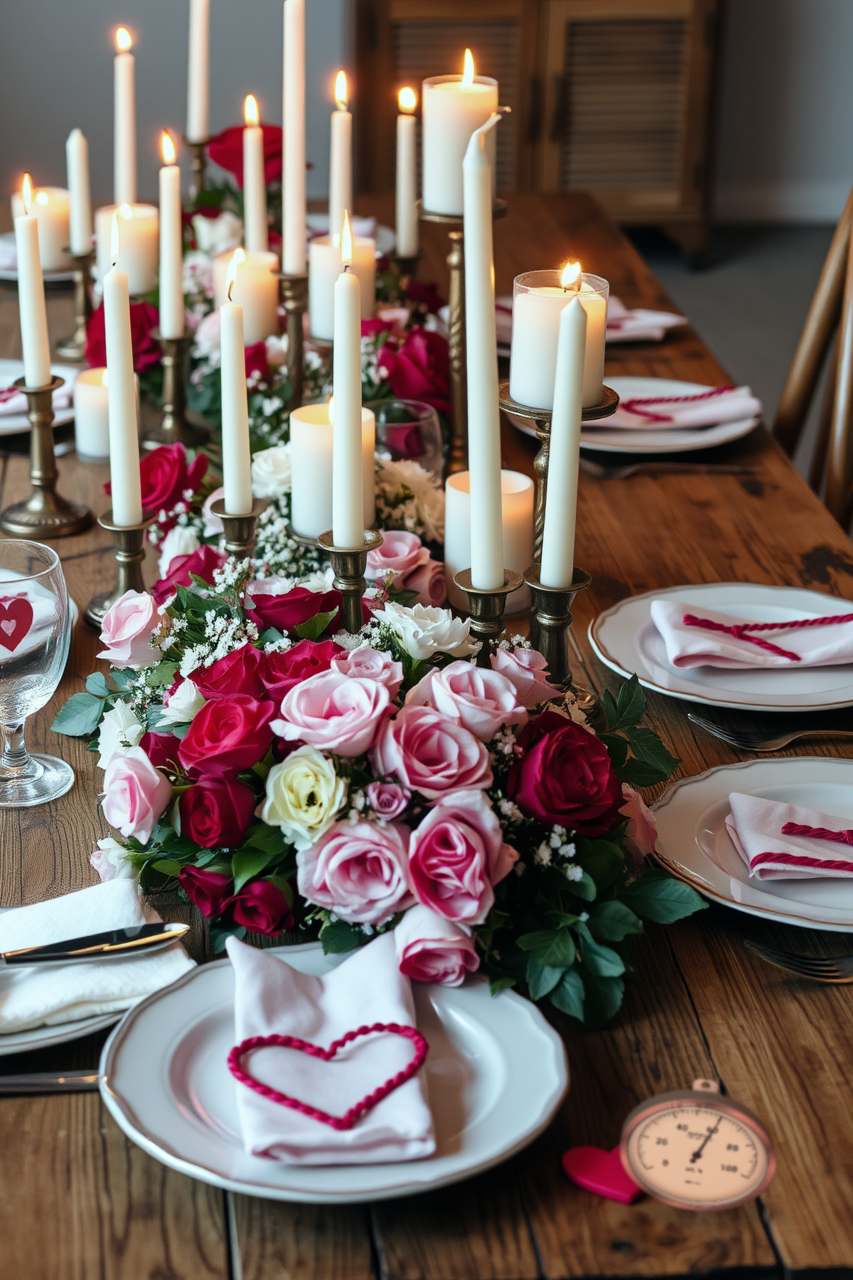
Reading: {"value": 60, "unit": "%"}
